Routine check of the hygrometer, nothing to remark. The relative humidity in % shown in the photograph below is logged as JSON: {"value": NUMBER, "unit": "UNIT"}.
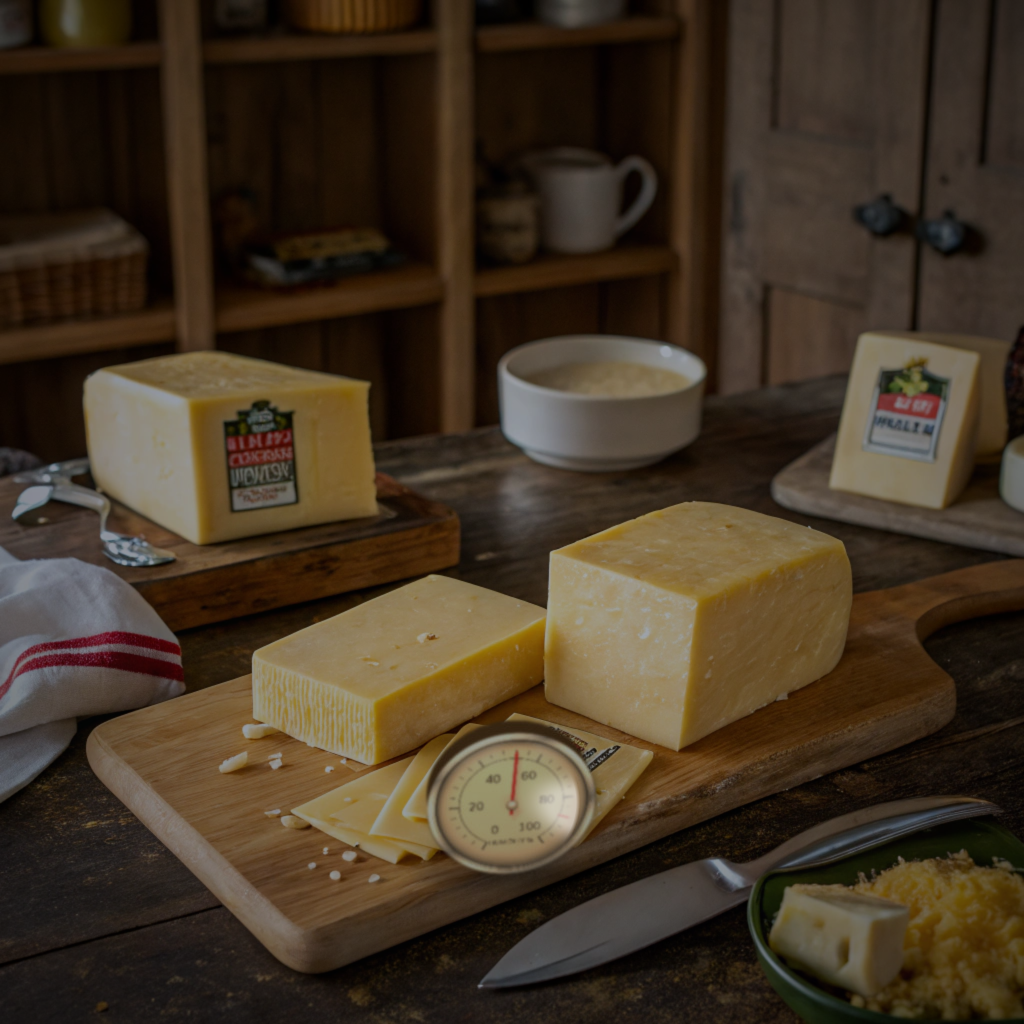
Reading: {"value": 52, "unit": "%"}
